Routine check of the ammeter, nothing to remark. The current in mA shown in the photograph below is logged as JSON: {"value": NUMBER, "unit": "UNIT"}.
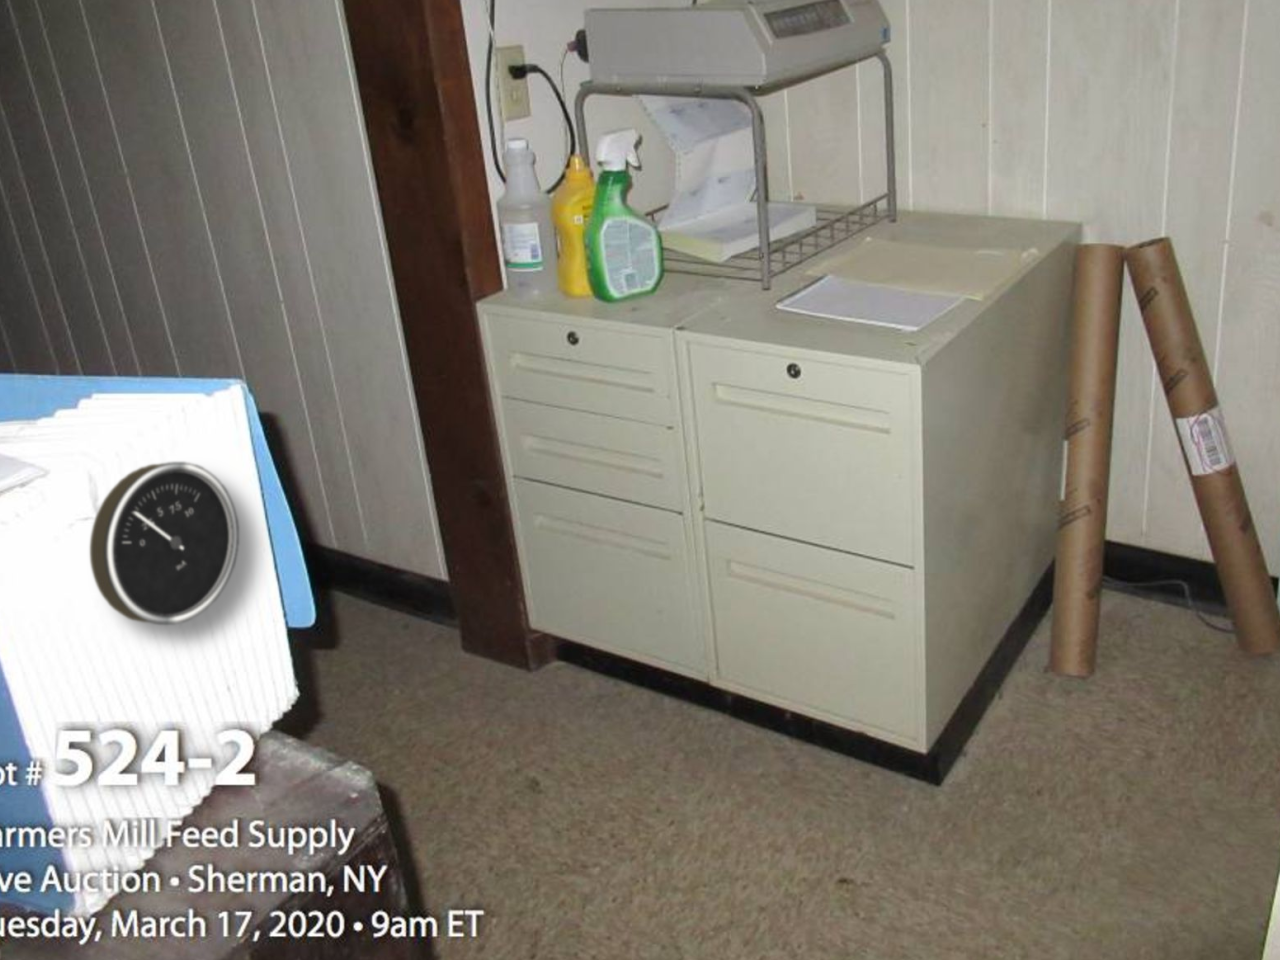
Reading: {"value": 2.5, "unit": "mA"}
